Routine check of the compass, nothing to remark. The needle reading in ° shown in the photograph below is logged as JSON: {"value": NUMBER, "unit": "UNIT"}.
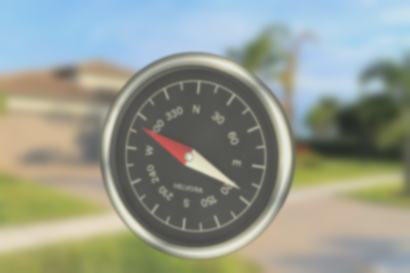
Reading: {"value": 292.5, "unit": "°"}
